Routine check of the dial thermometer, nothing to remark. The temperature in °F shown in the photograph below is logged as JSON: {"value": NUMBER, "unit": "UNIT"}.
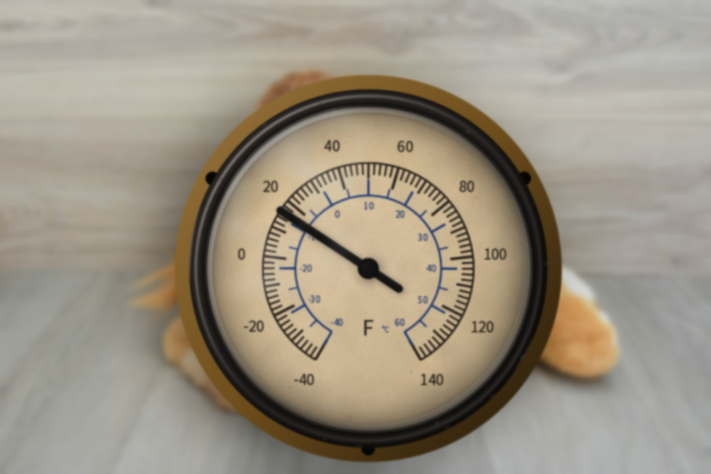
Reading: {"value": 16, "unit": "°F"}
